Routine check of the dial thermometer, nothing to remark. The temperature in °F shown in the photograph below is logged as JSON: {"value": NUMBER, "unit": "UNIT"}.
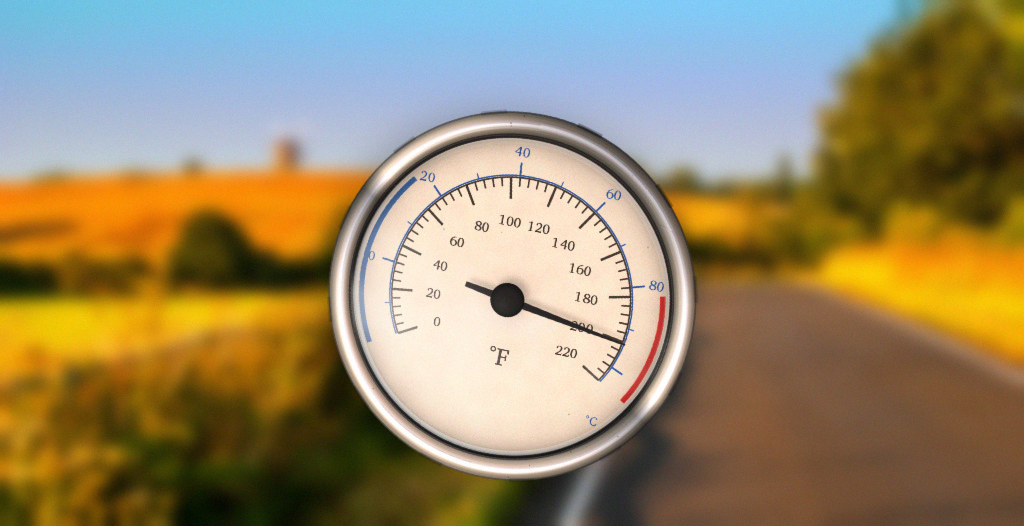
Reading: {"value": 200, "unit": "°F"}
